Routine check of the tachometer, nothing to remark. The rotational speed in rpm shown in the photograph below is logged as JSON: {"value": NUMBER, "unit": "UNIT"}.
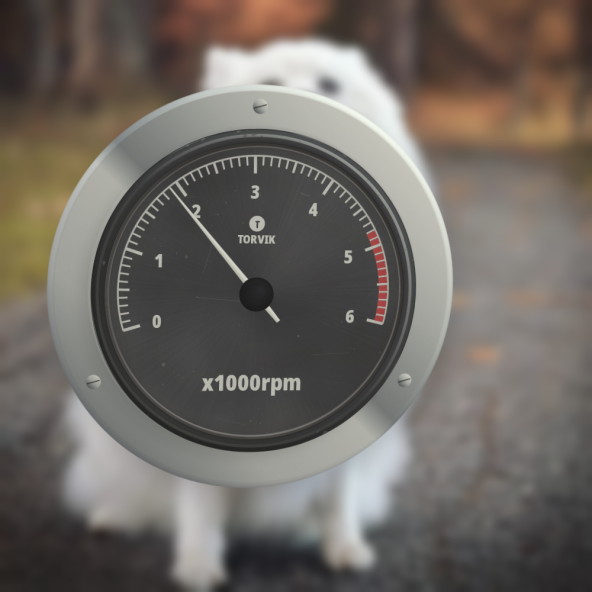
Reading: {"value": 1900, "unit": "rpm"}
